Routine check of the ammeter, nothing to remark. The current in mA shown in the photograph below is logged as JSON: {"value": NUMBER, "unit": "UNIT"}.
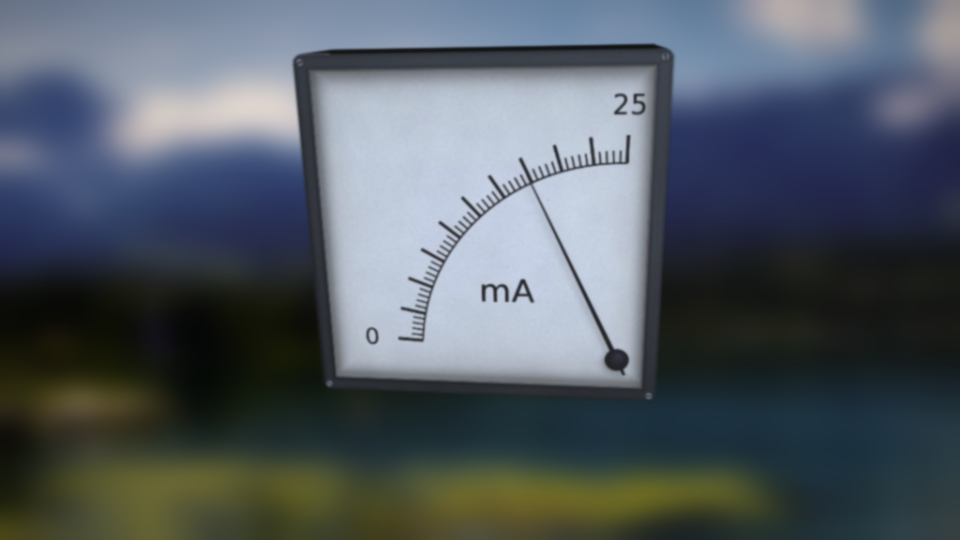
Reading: {"value": 17.5, "unit": "mA"}
